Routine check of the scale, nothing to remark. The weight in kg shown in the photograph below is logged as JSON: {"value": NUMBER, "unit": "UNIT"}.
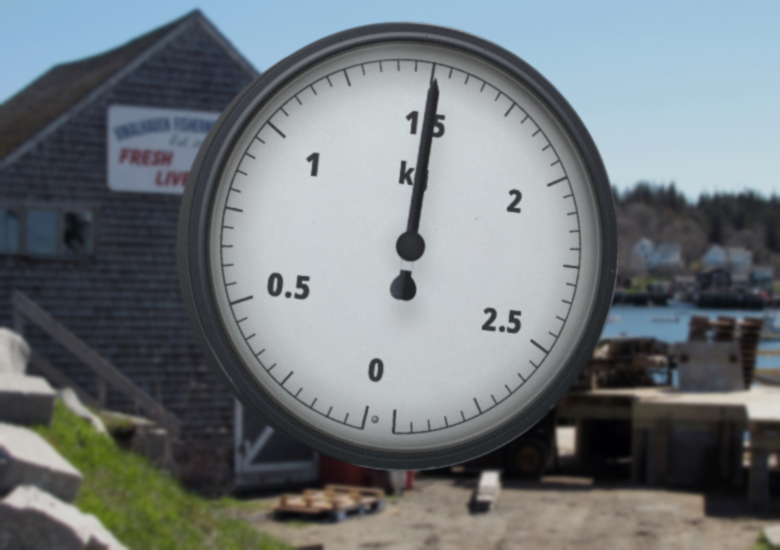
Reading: {"value": 1.5, "unit": "kg"}
